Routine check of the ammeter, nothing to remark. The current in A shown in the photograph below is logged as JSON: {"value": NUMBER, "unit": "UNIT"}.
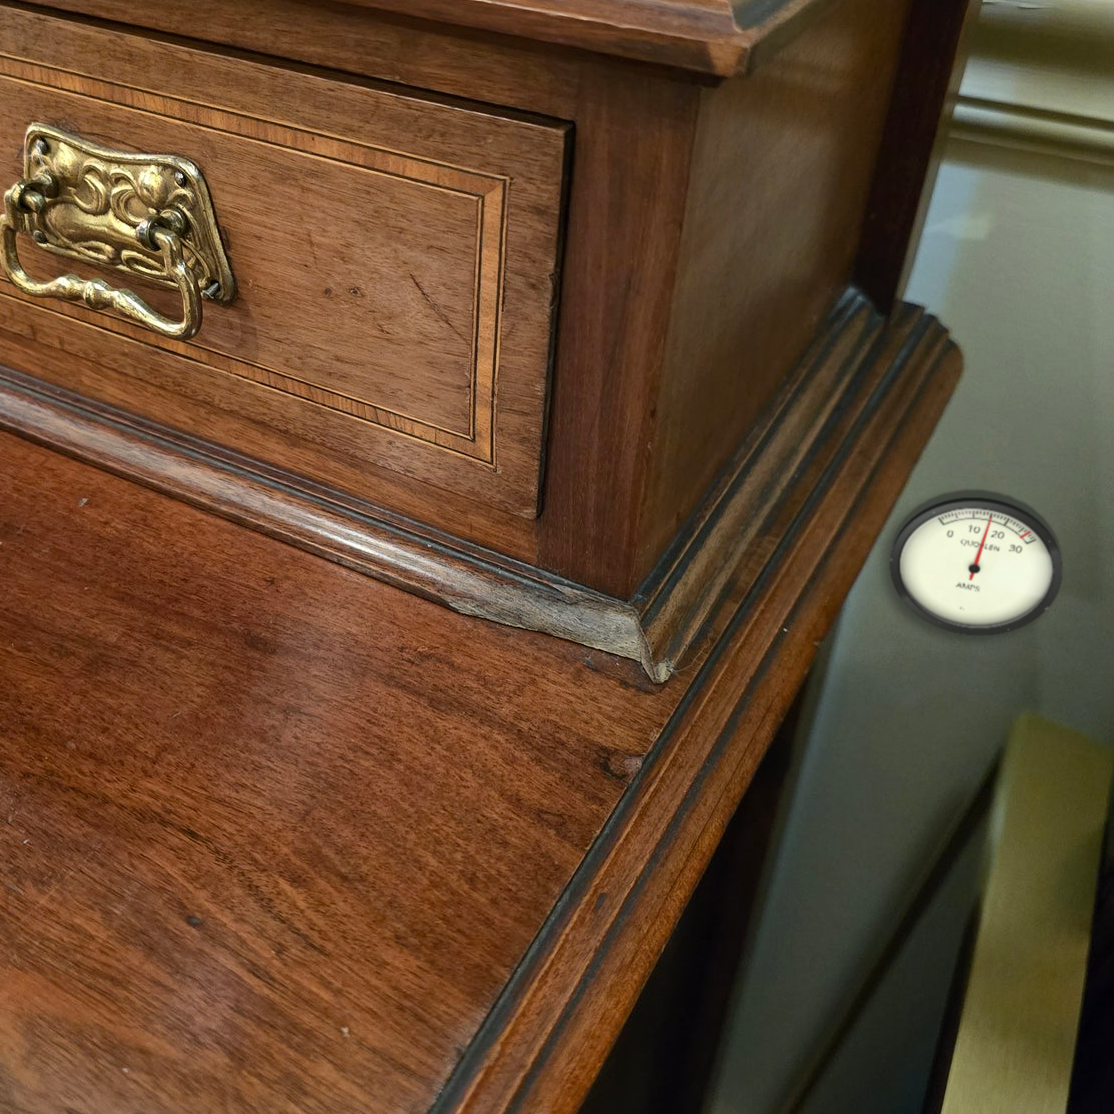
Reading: {"value": 15, "unit": "A"}
